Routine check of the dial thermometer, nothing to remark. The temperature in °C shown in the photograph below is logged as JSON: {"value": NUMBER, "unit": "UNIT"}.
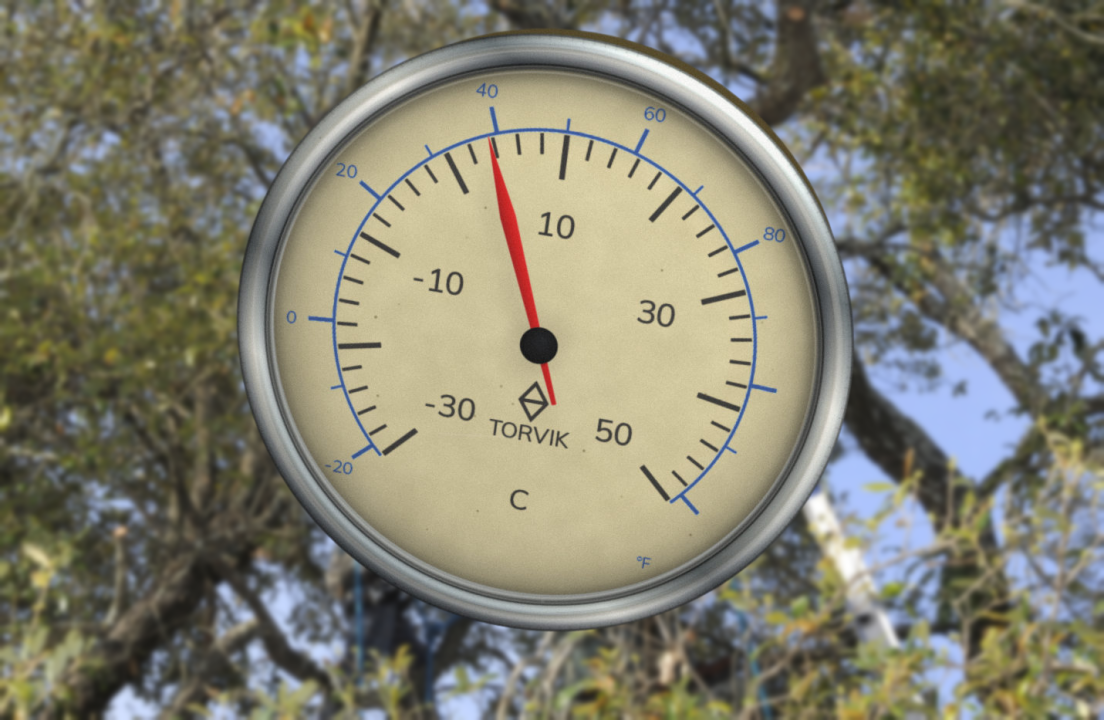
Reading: {"value": 4, "unit": "°C"}
